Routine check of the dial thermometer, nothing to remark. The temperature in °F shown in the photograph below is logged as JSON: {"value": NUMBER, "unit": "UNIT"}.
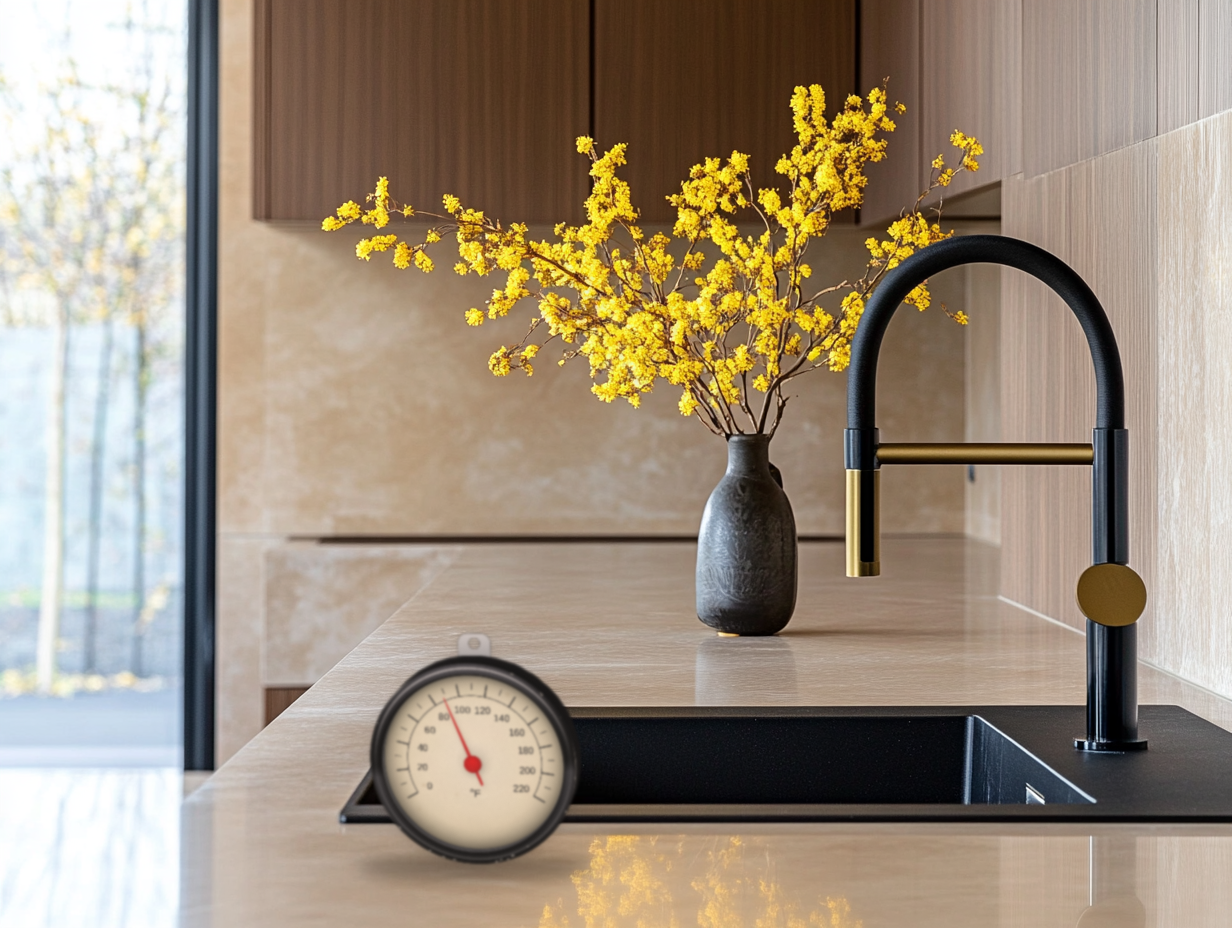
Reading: {"value": 90, "unit": "°F"}
